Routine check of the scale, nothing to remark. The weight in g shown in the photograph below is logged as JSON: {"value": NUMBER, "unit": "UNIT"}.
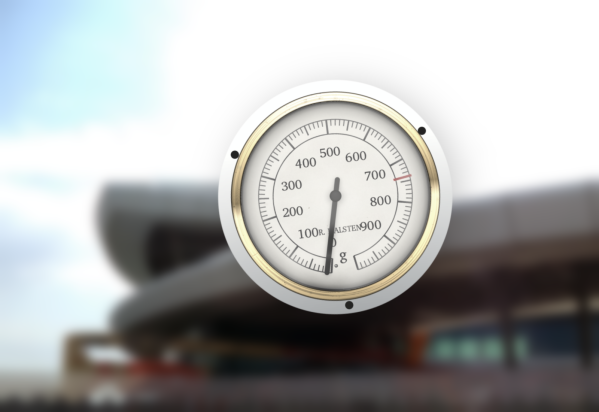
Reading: {"value": 10, "unit": "g"}
